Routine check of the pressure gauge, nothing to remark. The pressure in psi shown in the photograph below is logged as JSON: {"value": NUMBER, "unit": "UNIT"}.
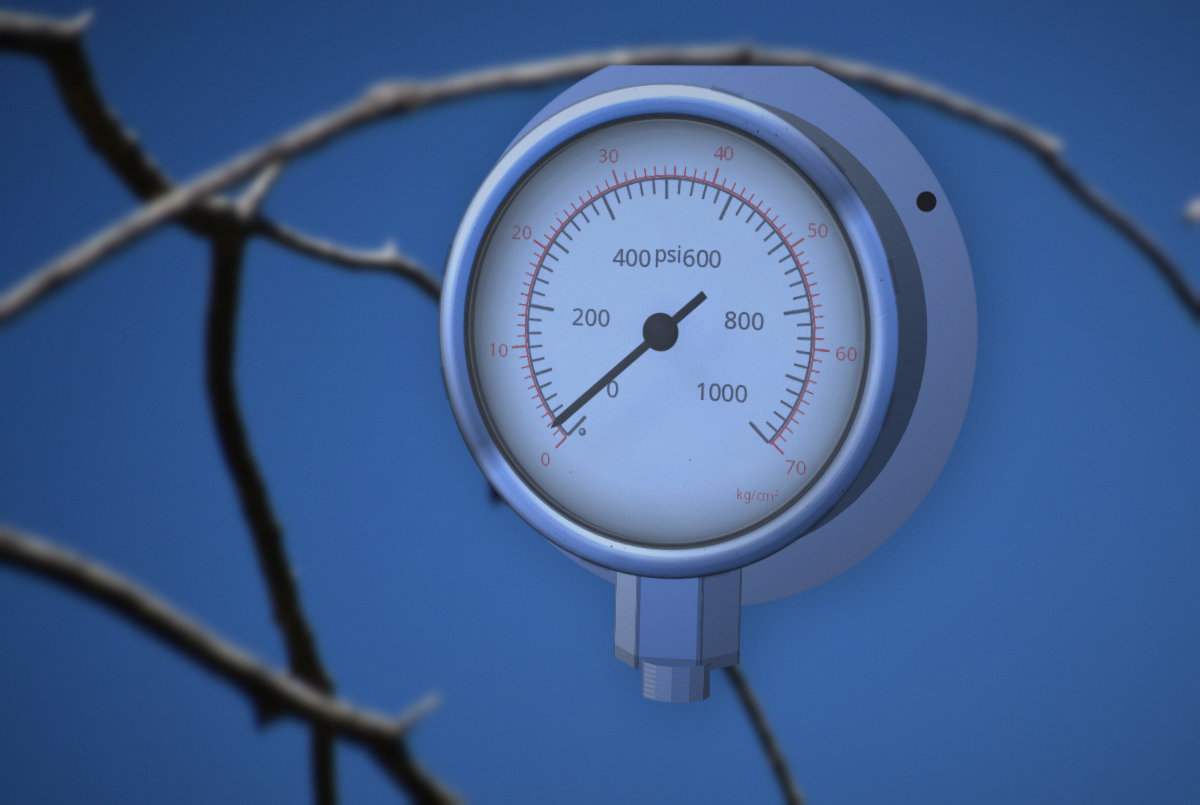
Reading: {"value": 20, "unit": "psi"}
